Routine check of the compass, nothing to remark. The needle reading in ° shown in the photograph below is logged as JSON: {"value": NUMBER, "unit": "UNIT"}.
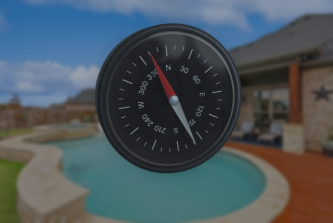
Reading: {"value": 340, "unit": "°"}
